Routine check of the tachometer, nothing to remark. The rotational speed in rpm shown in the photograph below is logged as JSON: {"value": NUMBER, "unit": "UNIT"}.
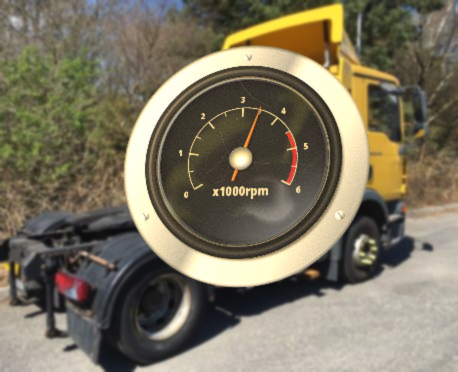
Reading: {"value": 3500, "unit": "rpm"}
